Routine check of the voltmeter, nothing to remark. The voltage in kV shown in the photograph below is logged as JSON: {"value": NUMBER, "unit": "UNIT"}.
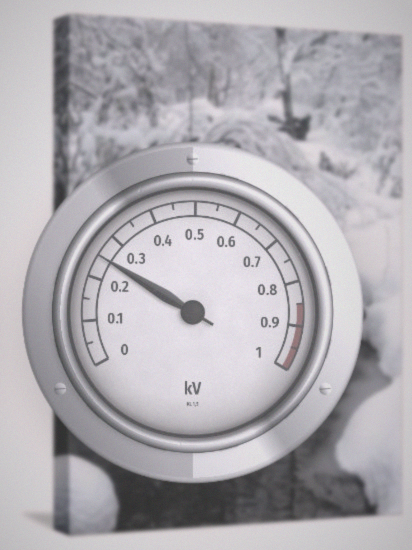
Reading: {"value": 0.25, "unit": "kV"}
